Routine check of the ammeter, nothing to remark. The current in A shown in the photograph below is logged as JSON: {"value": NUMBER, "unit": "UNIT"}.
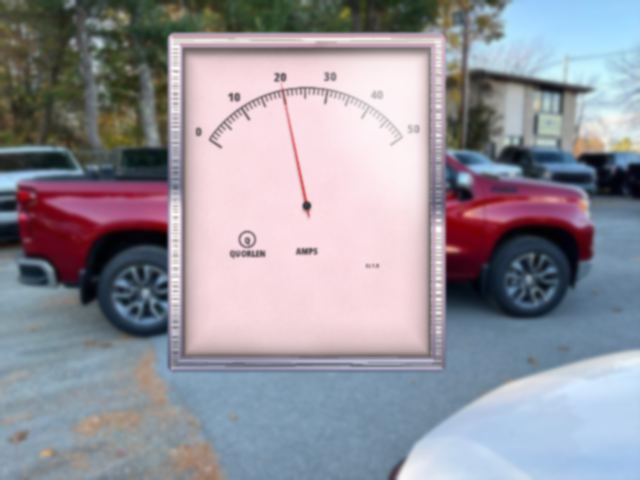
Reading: {"value": 20, "unit": "A"}
